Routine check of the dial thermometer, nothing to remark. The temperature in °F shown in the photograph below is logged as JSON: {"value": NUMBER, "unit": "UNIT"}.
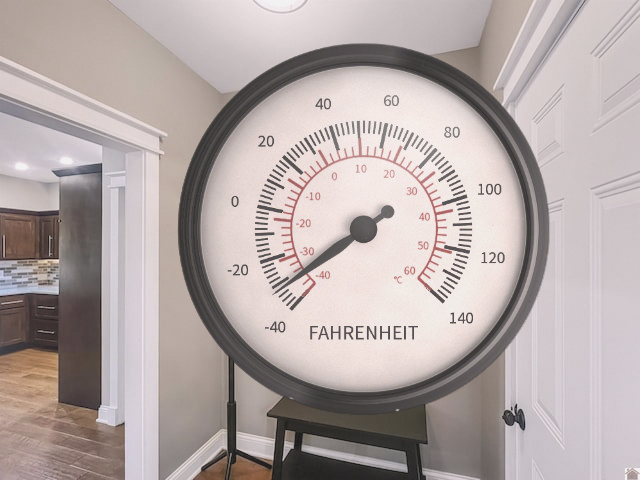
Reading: {"value": -32, "unit": "°F"}
